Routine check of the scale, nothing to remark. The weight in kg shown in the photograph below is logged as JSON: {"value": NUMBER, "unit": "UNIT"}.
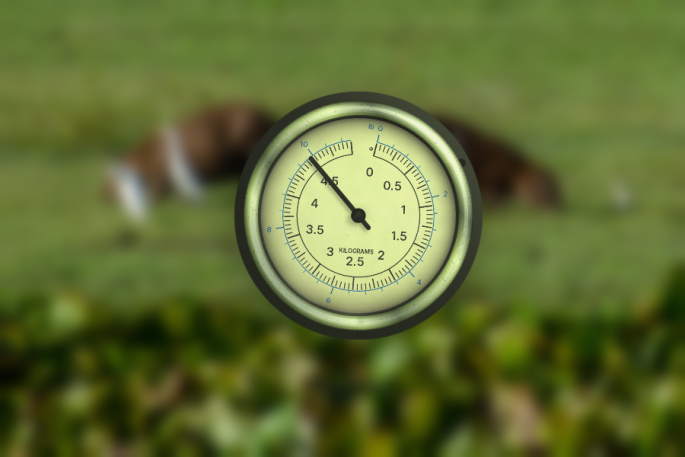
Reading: {"value": 4.5, "unit": "kg"}
